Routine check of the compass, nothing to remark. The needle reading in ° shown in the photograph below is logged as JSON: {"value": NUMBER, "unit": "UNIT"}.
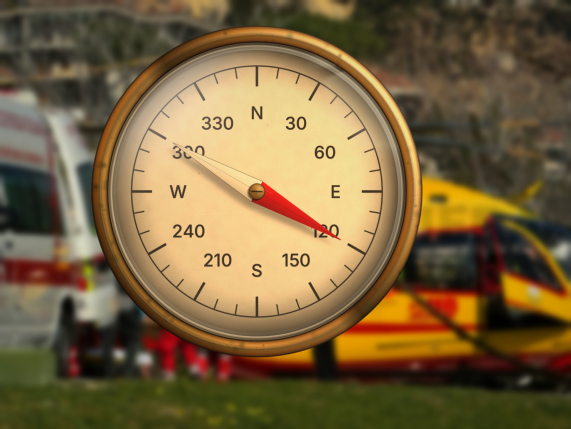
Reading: {"value": 120, "unit": "°"}
